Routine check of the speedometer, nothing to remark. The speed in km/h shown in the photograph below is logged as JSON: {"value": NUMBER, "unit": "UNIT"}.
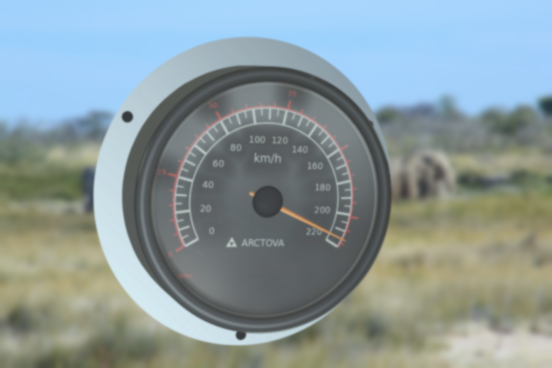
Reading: {"value": 215, "unit": "km/h"}
